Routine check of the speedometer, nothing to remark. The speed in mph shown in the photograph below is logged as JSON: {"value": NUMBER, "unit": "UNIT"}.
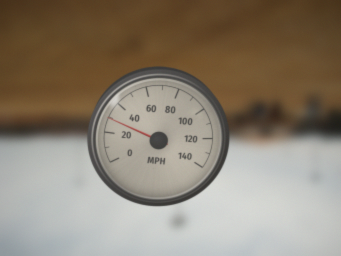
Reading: {"value": 30, "unit": "mph"}
